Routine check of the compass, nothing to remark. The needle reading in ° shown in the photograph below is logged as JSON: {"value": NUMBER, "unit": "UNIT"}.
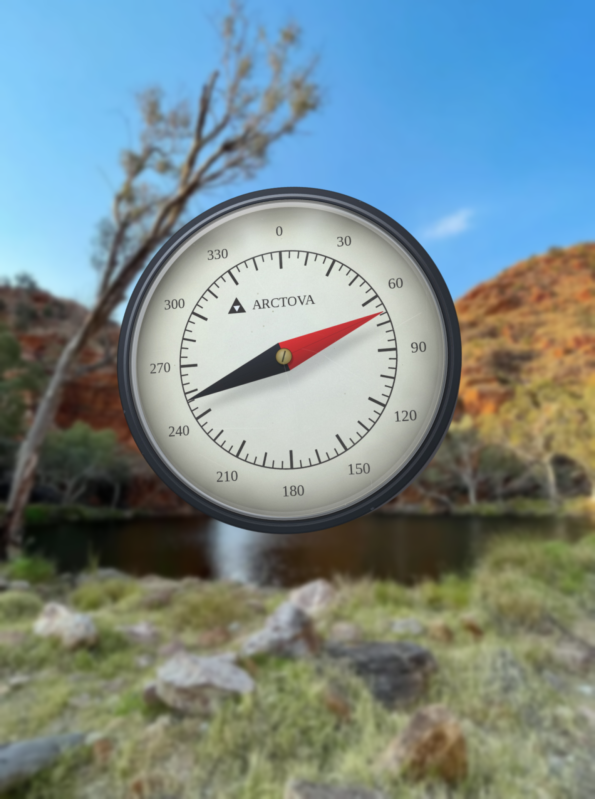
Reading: {"value": 70, "unit": "°"}
